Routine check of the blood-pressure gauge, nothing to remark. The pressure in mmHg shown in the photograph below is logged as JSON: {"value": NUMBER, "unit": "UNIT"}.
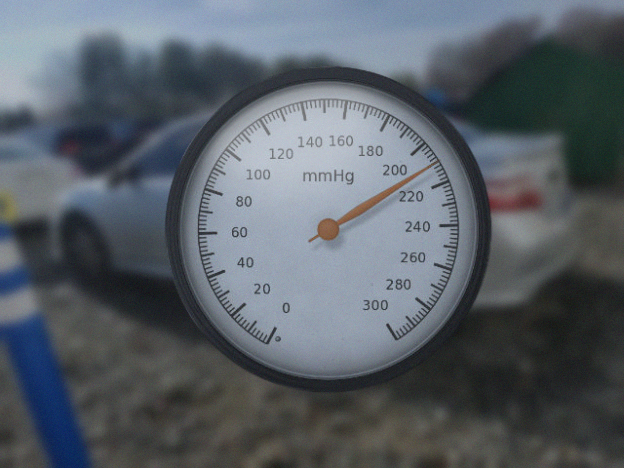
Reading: {"value": 210, "unit": "mmHg"}
